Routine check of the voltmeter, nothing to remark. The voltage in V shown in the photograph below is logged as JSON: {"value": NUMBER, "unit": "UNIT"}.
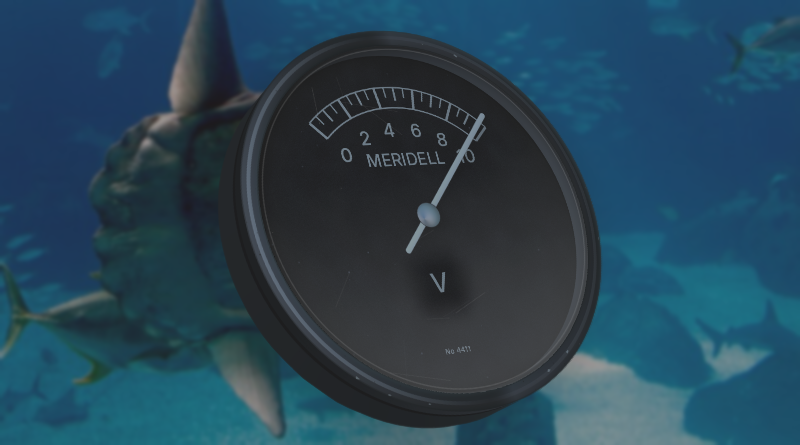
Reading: {"value": 9.5, "unit": "V"}
